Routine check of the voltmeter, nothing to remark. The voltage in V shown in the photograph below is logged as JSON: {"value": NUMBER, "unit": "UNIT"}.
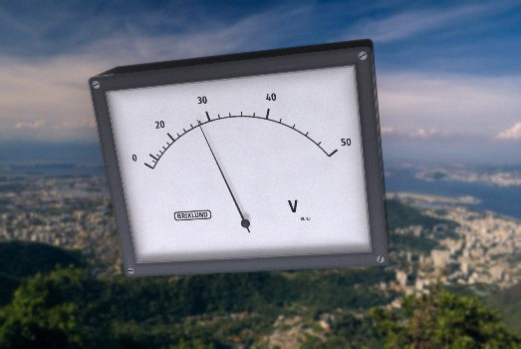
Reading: {"value": 28, "unit": "V"}
